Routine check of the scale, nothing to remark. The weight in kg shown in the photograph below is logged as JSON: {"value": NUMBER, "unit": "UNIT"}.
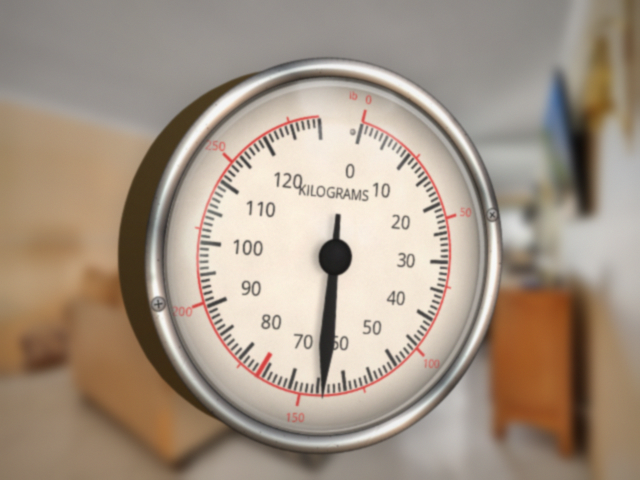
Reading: {"value": 65, "unit": "kg"}
